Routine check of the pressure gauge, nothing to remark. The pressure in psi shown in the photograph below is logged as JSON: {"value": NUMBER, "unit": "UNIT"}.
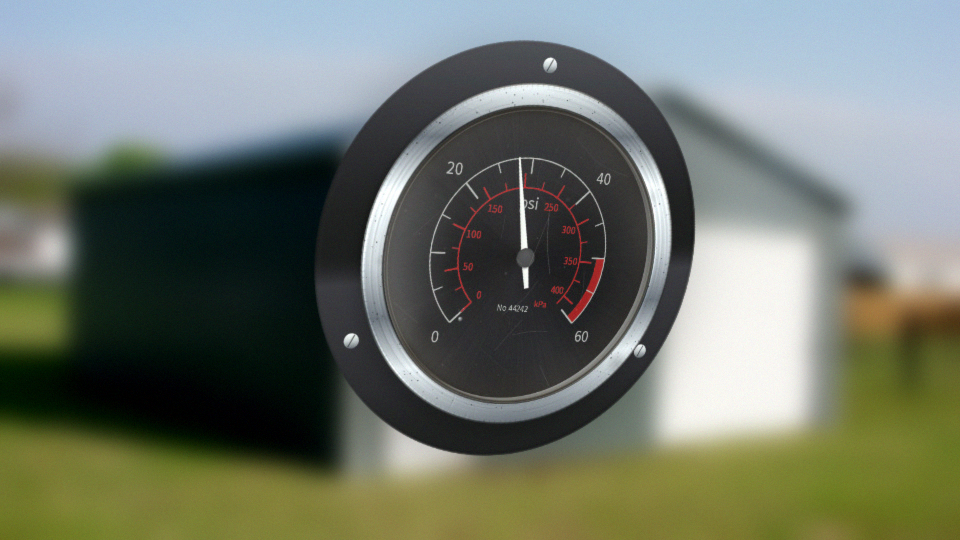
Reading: {"value": 27.5, "unit": "psi"}
